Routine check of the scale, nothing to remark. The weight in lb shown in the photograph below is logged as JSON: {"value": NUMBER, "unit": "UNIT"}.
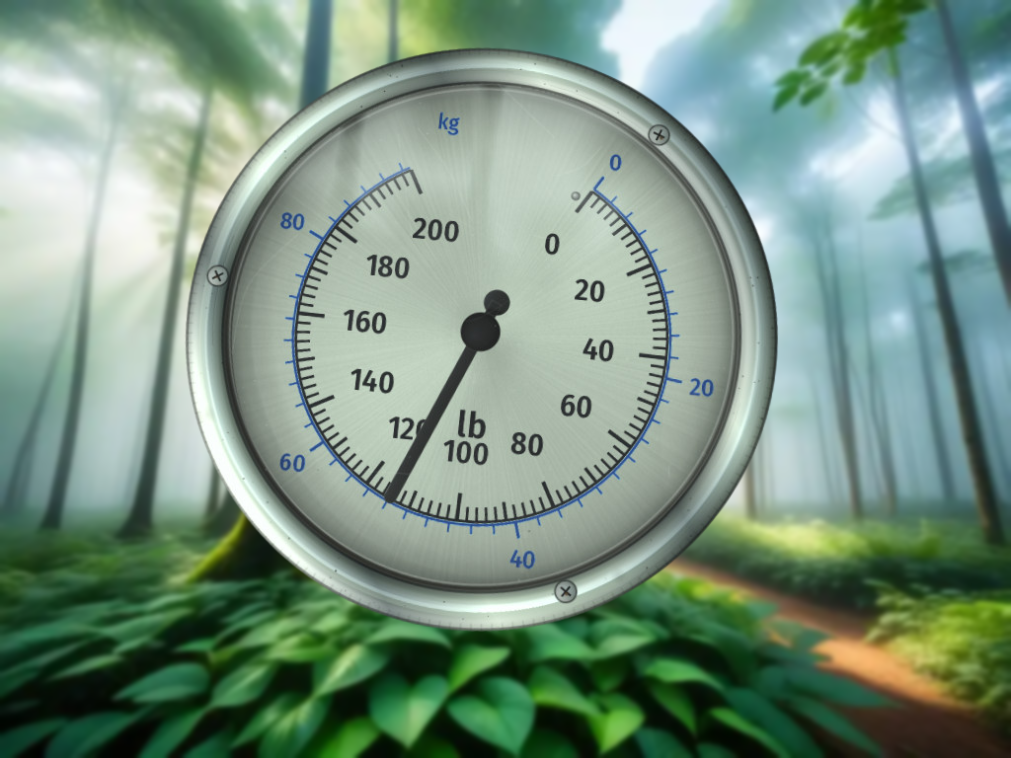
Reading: {"value": 114, "unit": "lb"}
